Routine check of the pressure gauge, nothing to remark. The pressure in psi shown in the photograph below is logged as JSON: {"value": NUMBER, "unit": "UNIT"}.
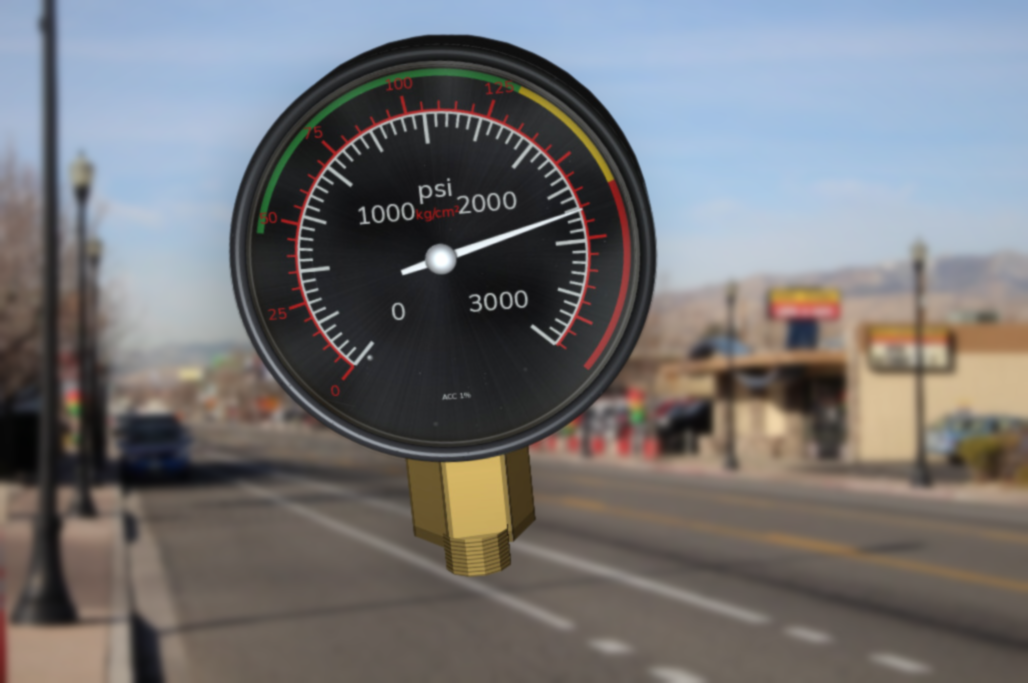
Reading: {"value": 2350, "unit": "psi"}
